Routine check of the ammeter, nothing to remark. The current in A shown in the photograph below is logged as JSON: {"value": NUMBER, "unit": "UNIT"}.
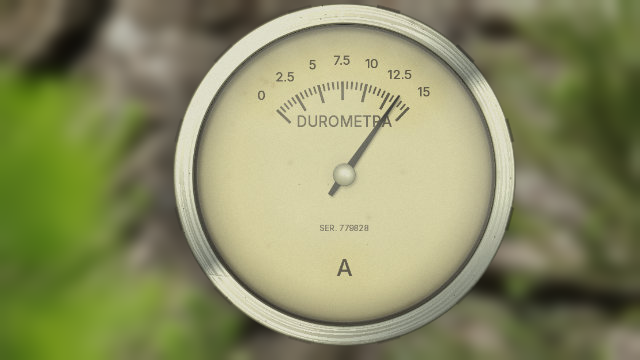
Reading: {"value": 13.5, "unit": "A"}
